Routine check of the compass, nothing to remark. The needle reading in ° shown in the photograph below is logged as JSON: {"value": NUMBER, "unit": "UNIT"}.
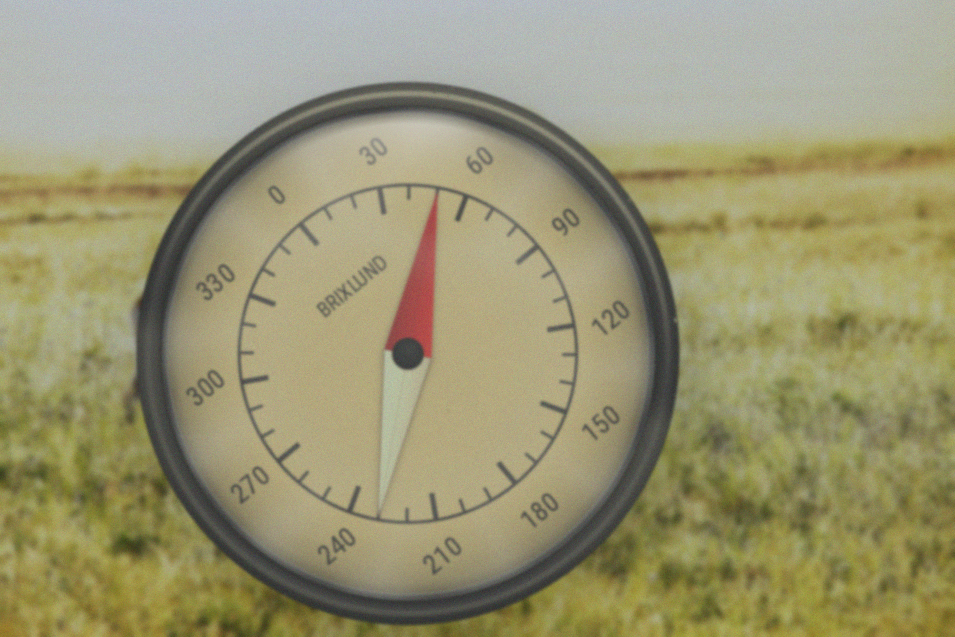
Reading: {"value": 50, "unit": "°"}
